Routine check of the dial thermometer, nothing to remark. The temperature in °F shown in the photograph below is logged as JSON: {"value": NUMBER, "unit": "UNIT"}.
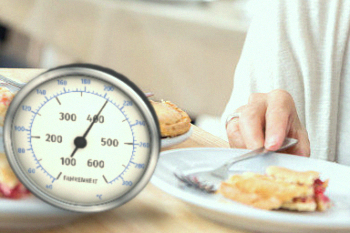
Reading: {"value": 400, "unit": "°F"}
